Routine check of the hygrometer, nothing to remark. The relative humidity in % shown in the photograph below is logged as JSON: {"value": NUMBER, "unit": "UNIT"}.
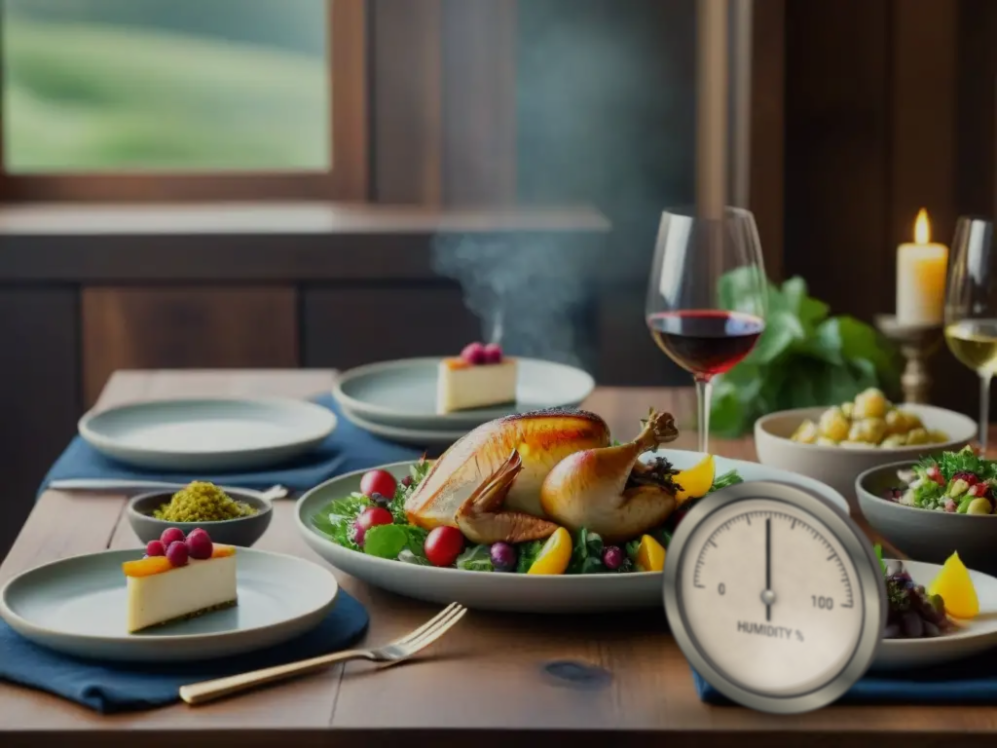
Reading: {"value": 50, "unit": "%"}
